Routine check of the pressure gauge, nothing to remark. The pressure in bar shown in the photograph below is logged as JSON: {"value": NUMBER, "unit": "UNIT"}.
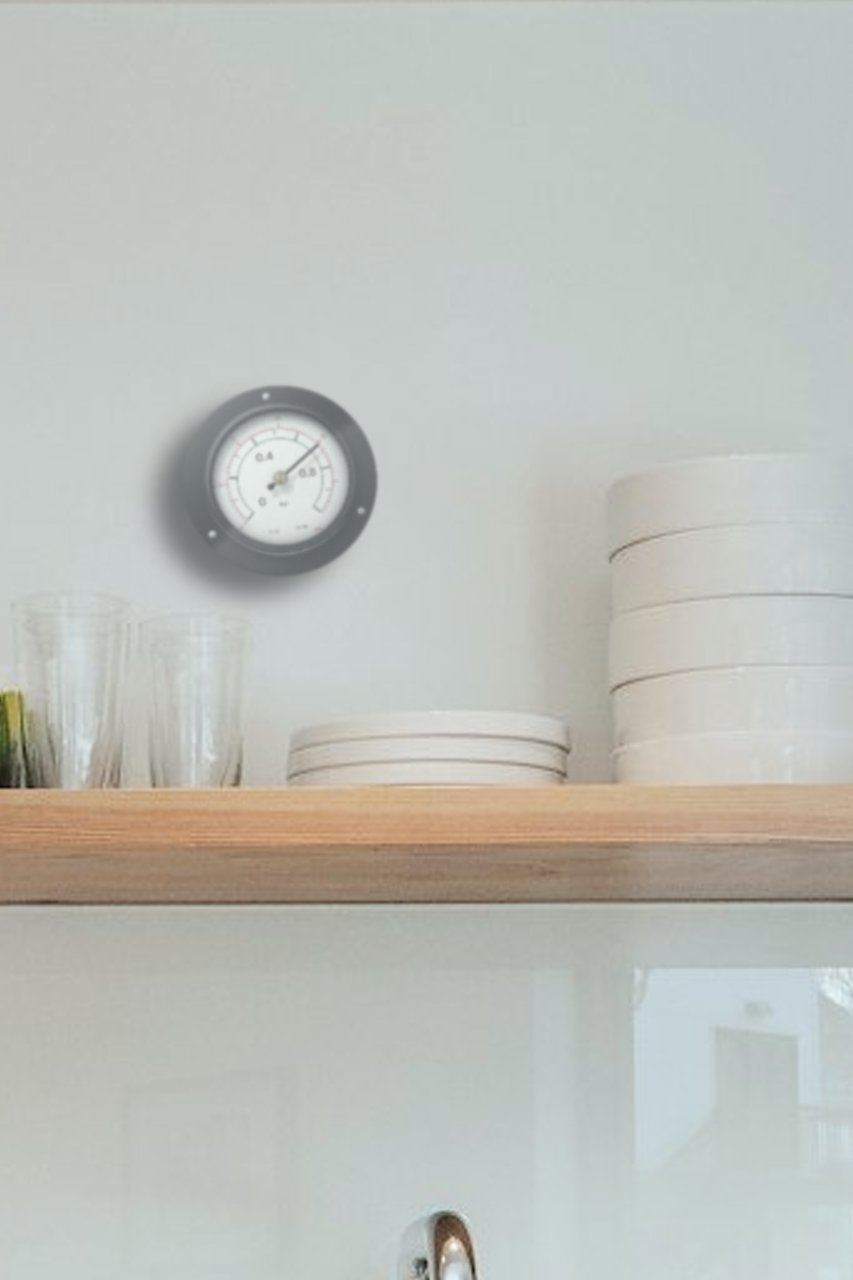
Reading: {"value": 0.7, "unit": "bar"}
